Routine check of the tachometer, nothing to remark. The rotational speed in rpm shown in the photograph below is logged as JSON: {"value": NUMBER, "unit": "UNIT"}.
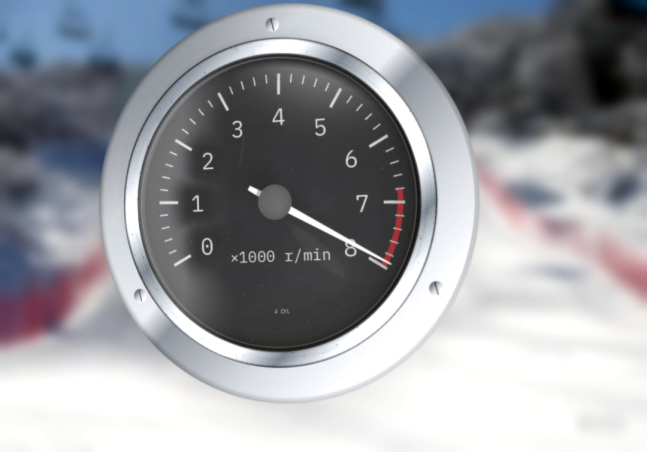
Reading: {"value": 7900, "unit": "rpm"}
